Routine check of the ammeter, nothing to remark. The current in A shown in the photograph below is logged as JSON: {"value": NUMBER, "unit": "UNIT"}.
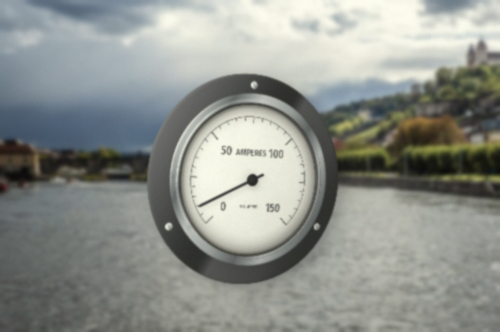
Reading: {"value": 10, "unit": "A"}
